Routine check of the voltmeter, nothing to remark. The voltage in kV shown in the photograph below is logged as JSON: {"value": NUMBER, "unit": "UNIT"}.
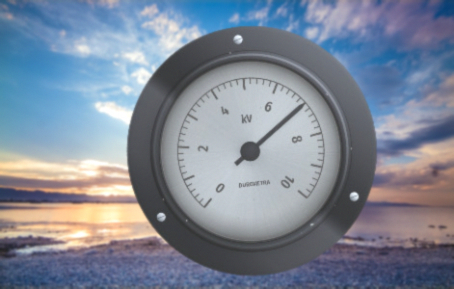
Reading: {"value": 7, "unit": "kV"}
